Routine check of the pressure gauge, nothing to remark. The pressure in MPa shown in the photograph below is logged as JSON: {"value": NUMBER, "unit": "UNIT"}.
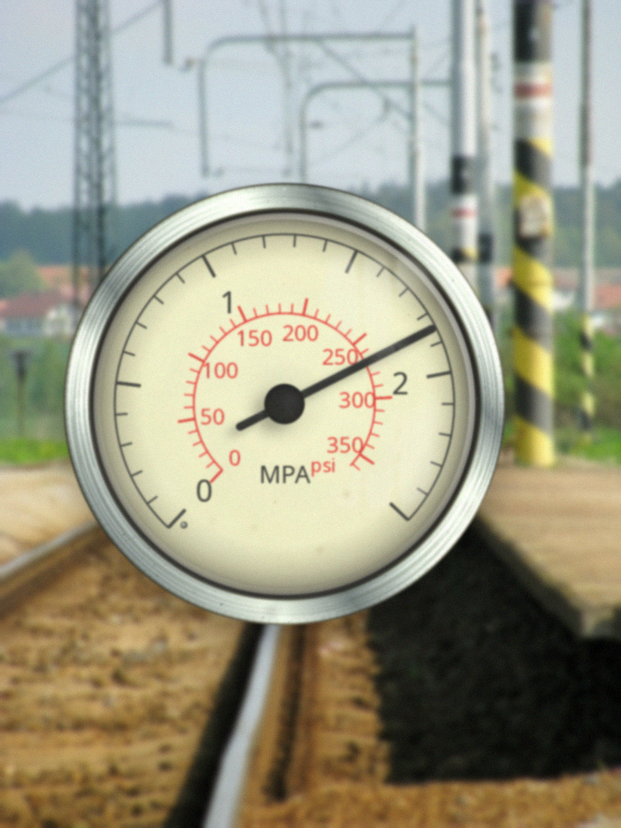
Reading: {"value": 1.85, "unit": "MPa"}
